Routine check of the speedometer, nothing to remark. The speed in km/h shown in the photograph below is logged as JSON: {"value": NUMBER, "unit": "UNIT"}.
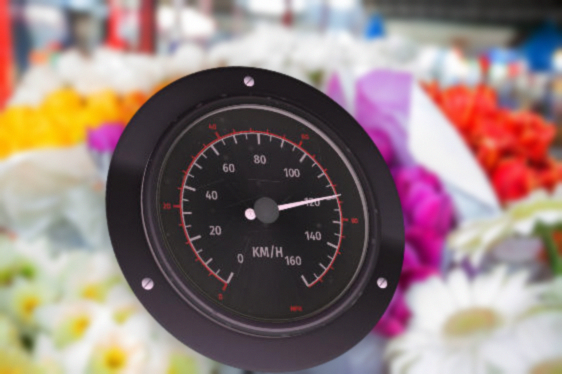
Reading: {"value": 120, "unit": "km/h"}
